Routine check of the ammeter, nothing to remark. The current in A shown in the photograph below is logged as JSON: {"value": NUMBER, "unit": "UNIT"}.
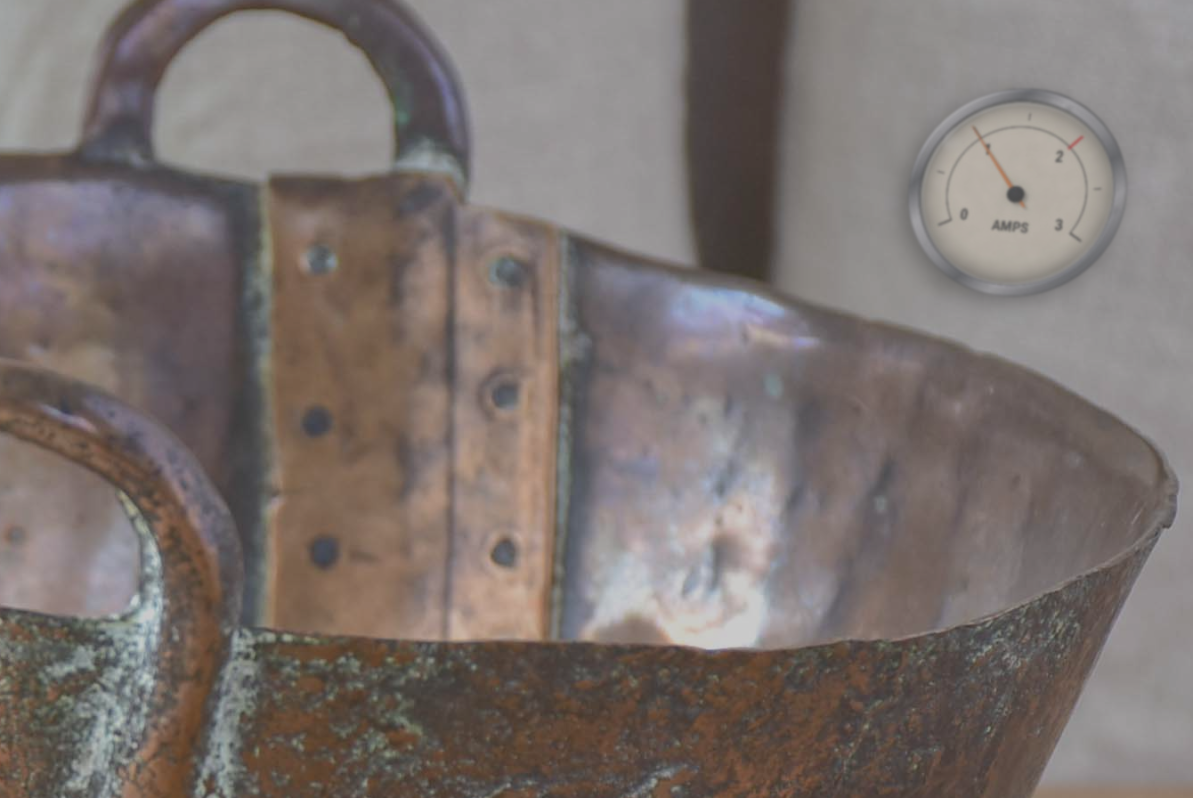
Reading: {"value": 1, "unit": "A"}
